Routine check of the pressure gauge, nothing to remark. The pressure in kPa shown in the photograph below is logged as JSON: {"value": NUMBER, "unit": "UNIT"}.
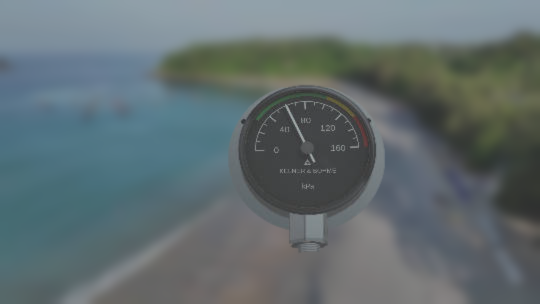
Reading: {"value": 60, "unit": "kPa"}
